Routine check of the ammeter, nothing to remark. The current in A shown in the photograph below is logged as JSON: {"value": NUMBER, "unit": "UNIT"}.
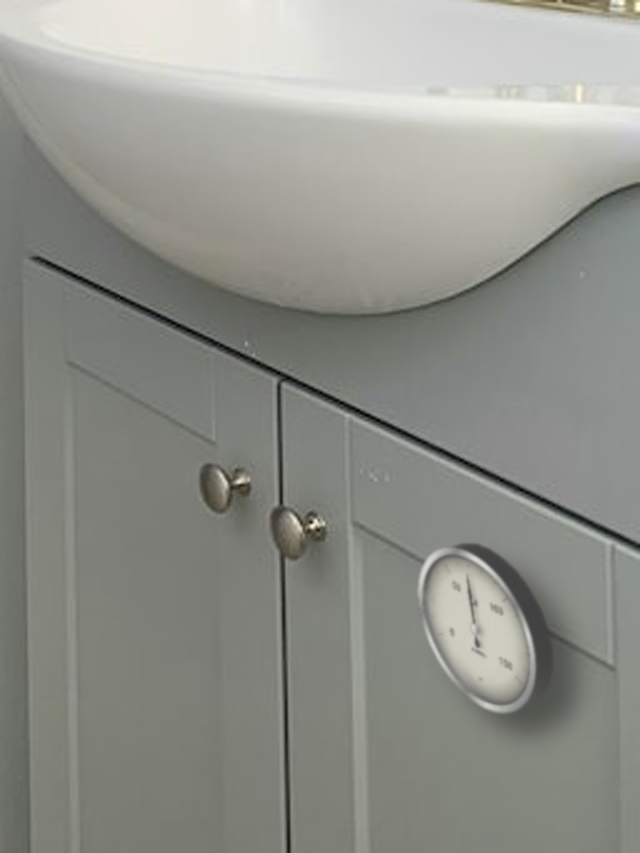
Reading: {"value": 70, "unit": "A"}
